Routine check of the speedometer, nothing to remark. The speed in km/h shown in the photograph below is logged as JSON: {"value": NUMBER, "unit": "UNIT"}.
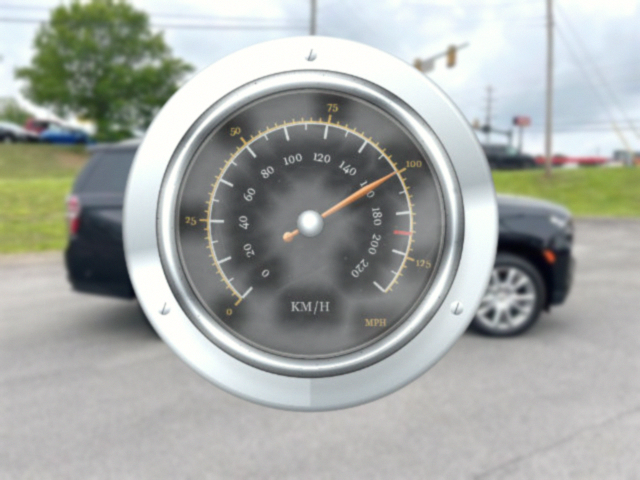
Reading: {"value": 160, "unit": "km/h"}
